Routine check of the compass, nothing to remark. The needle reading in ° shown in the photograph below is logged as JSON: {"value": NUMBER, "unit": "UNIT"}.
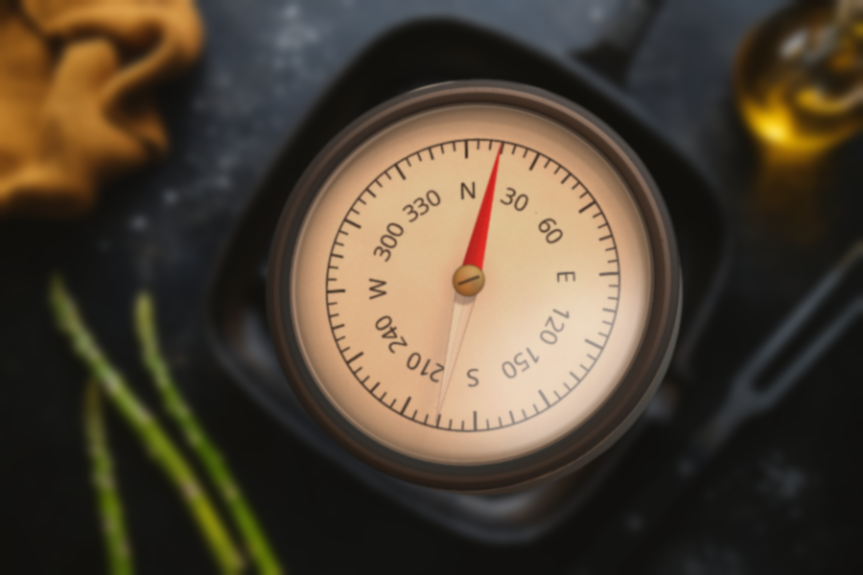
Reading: {"value": 15, "unit": "°"}
